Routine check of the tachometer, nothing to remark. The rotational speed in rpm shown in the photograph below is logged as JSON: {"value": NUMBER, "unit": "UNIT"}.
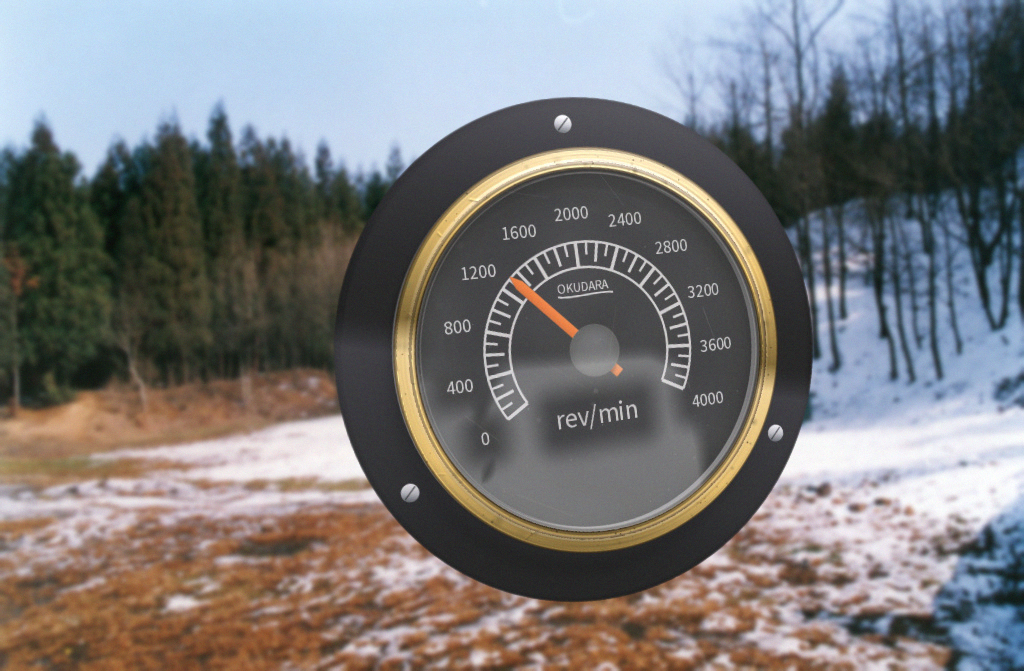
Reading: {"value": 1300, "unit": "rpm"}
